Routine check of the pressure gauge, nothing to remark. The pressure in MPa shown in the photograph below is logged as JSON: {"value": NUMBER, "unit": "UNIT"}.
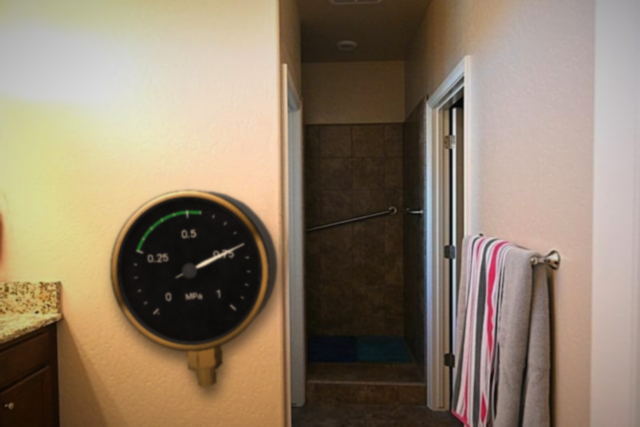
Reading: {"value": 0.75, "unit": "MPa"}
